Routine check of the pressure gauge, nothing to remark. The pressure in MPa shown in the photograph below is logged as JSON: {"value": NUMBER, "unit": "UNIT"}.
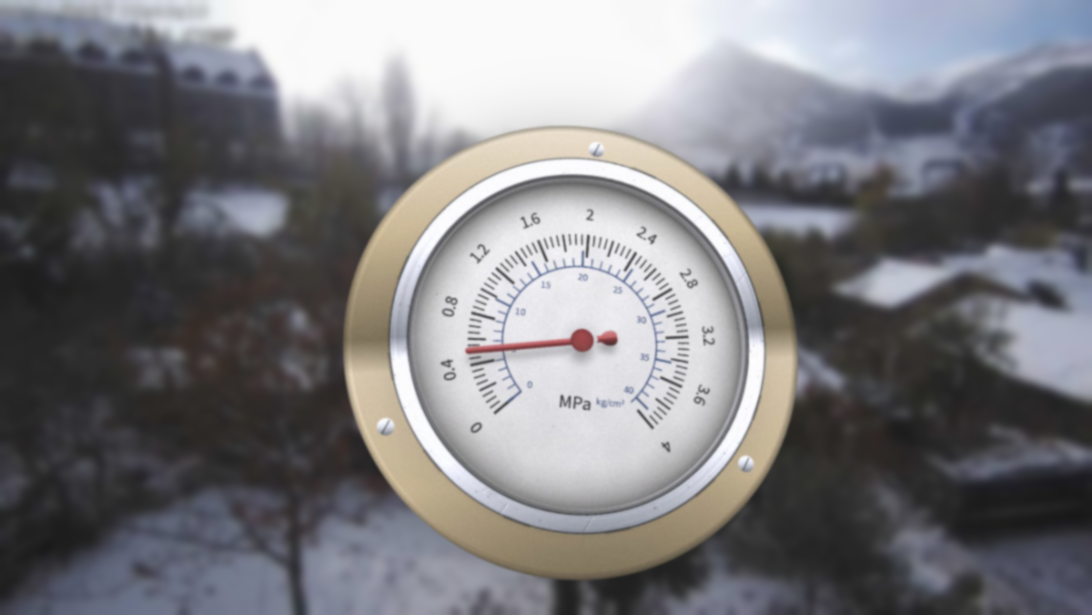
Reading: {"value": 0.5, "unit": "MPa"}
